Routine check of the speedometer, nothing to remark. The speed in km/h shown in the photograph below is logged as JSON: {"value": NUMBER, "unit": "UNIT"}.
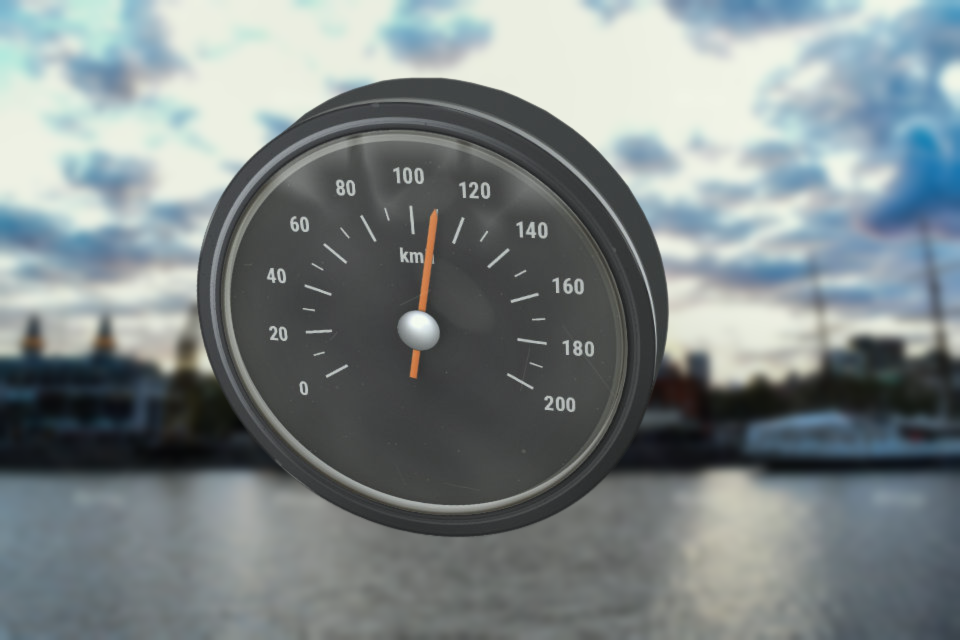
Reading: {"value": 110, "unit": "km/h"}
